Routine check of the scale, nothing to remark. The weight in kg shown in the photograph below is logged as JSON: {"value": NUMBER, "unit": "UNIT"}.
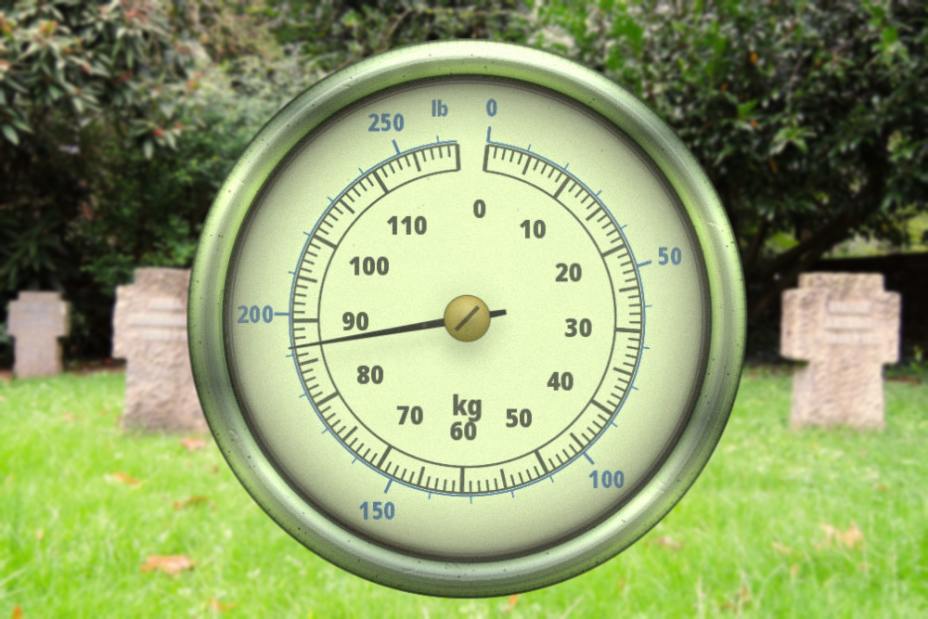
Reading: {"value": 87, "unit": "kg"}
